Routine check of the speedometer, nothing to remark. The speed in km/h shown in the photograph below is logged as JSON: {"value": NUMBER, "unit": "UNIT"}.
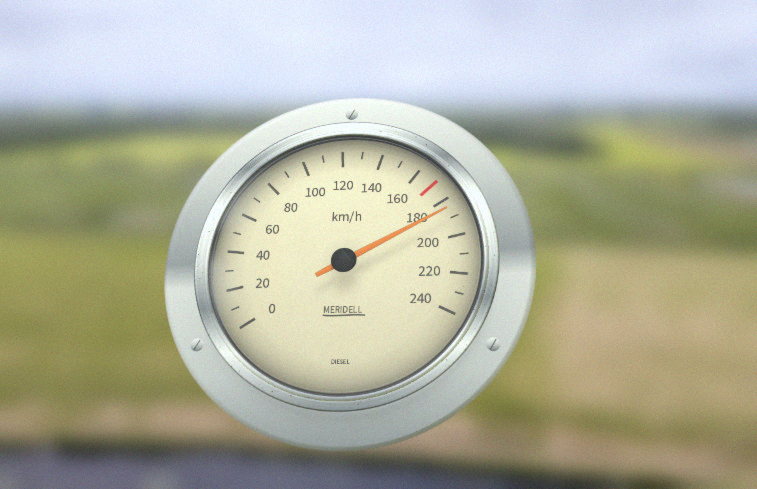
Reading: {"value": 185, "unit": "km/h"}
